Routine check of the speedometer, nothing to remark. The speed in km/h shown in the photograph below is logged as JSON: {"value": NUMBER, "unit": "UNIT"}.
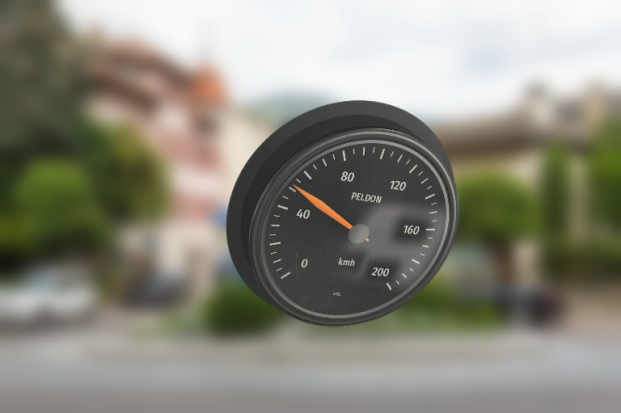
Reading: {"value": 52.5, "unit": "km/h"}
